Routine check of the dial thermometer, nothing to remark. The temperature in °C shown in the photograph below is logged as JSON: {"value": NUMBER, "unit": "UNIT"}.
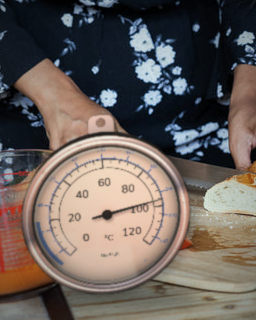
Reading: {"value": 96, "unit": "°C"}
